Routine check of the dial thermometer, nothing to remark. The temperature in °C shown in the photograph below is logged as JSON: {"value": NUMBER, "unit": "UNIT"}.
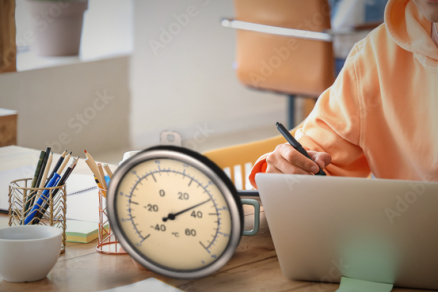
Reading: {"value": 32, "unit": "°C"}
